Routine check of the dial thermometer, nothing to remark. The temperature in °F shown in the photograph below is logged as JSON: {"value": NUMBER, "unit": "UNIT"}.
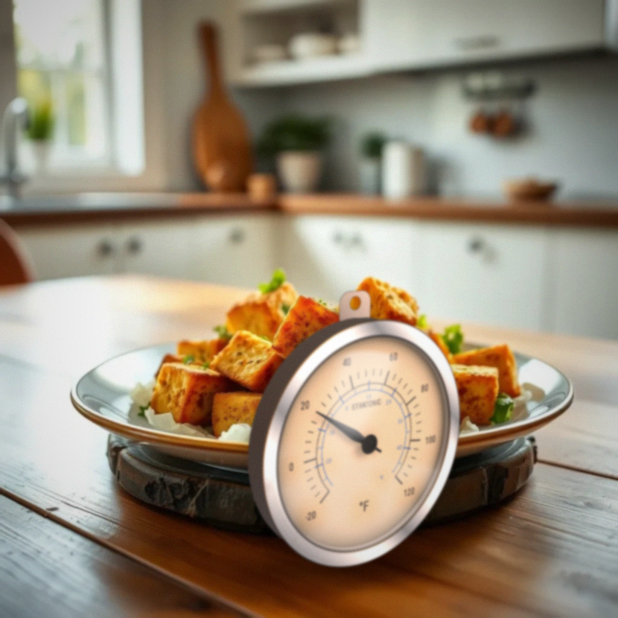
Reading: {"value": 20, "unit": "°F"}
